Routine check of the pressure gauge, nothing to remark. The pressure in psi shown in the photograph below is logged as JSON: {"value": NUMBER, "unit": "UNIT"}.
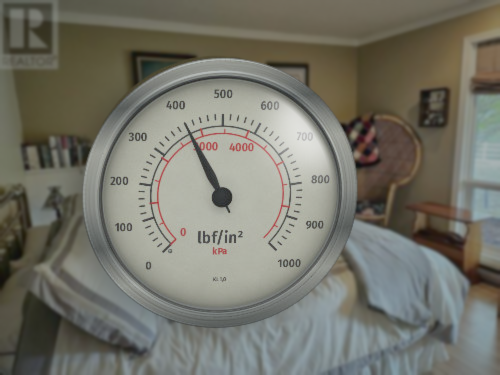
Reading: {"value": 400, "unit": "psi"}
